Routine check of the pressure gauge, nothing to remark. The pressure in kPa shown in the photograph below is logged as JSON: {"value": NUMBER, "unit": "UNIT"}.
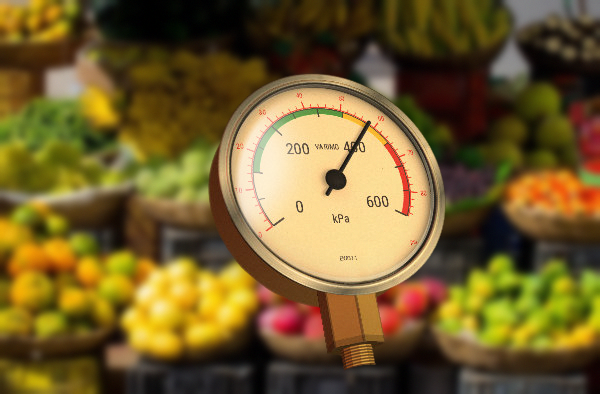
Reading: {"value": 400, "unit": "kPa"}
